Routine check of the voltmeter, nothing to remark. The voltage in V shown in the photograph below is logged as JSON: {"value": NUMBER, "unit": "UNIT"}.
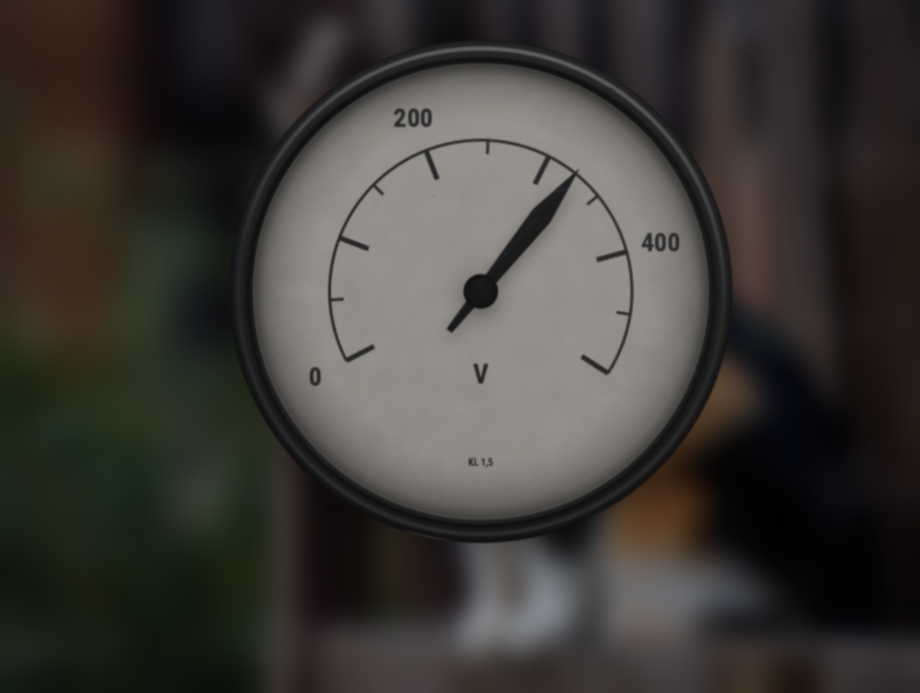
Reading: {"value": 325, "unit": "V"}
